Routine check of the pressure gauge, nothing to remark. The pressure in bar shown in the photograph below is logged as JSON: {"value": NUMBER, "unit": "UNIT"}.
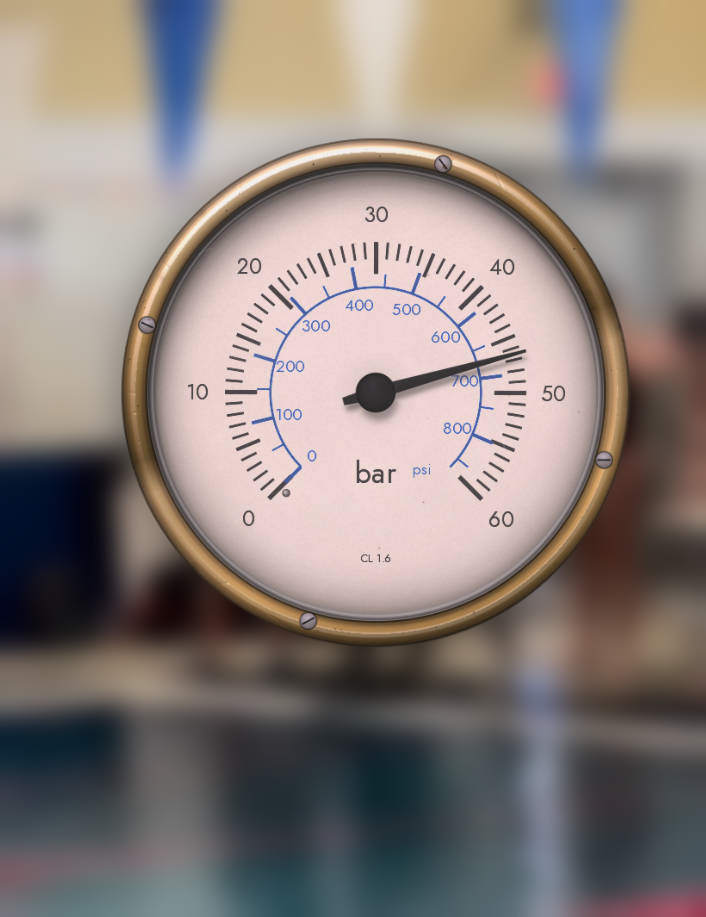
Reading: {"value": 46.5, "unit": "bar"}
